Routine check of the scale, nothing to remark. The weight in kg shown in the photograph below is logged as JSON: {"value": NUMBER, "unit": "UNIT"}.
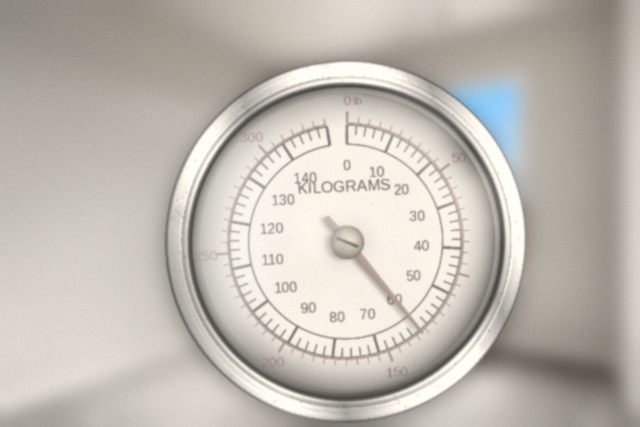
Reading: {"value": 60, "unit": "kg"}
